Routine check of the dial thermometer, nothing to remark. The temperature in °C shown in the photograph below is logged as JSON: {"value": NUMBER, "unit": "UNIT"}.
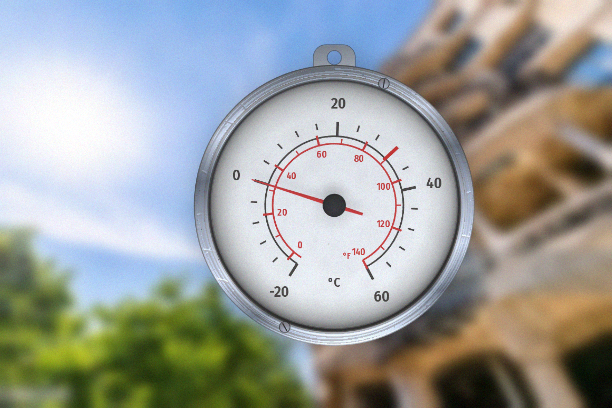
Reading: {"value": 0, "unit": "°C"}
